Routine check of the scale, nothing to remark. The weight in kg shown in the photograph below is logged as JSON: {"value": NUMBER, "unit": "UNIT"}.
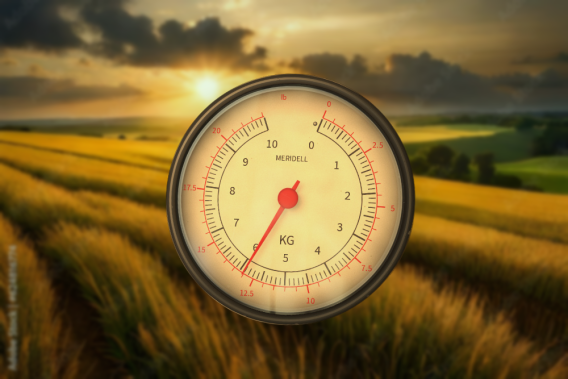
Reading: {"value": 5.9, "unit": "kg"}
